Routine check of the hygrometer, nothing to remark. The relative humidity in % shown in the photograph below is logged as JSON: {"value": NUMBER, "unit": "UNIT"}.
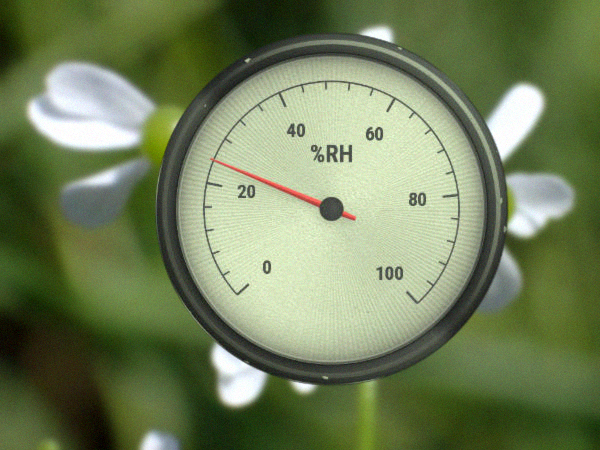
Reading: {"value": 24, "unit": "%"}
